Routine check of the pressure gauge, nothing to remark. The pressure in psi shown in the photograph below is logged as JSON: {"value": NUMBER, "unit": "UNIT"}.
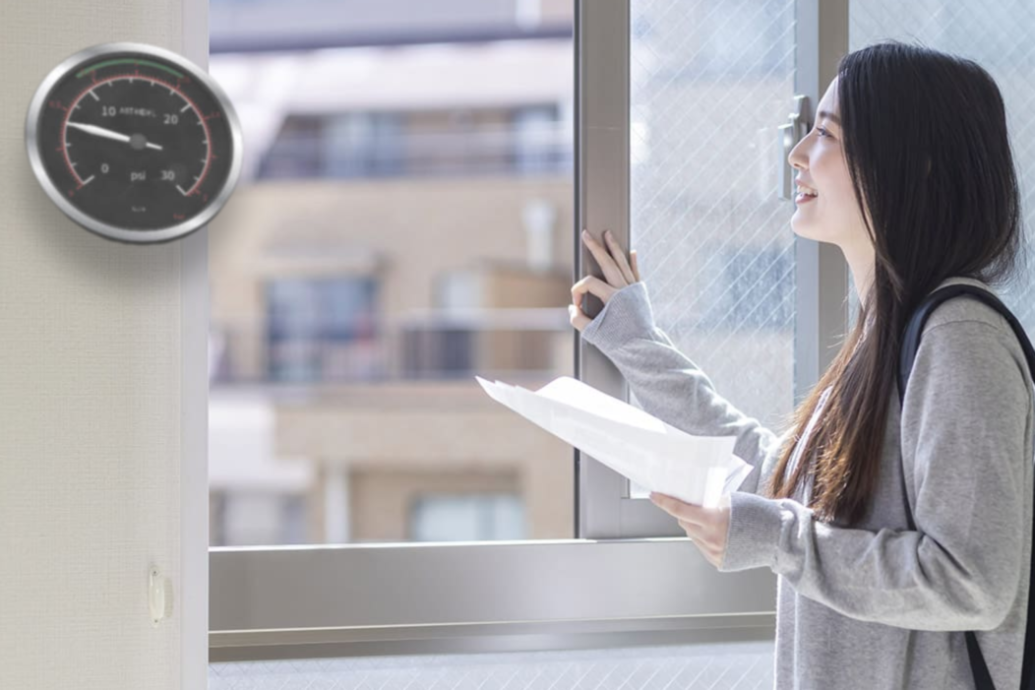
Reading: {"value": 6, "unit": "psi"}
